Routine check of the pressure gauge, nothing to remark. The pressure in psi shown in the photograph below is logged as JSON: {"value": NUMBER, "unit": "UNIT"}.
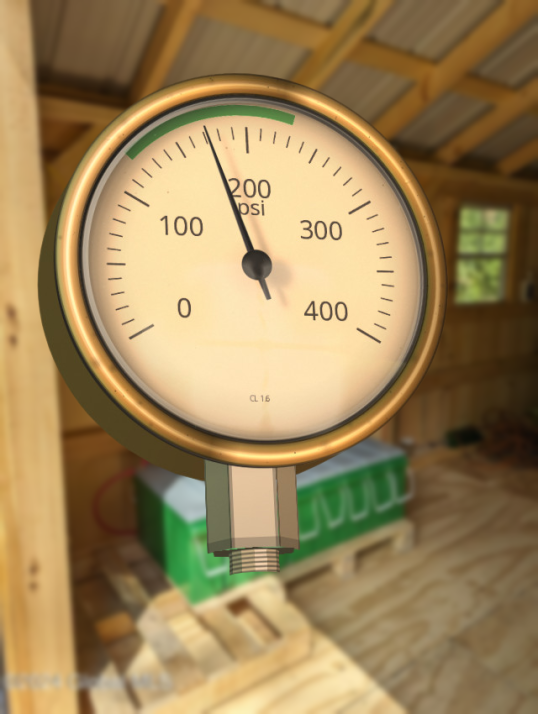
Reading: {"value": 170, "unit": "psi"}
